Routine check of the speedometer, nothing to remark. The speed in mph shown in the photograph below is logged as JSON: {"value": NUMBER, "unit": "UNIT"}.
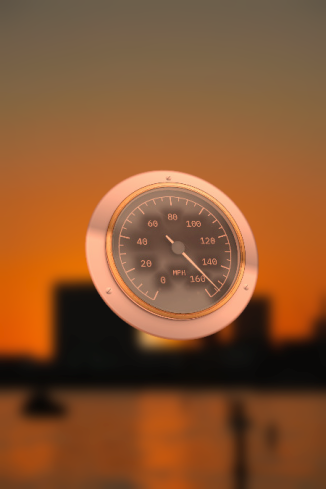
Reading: {"value": 155, "unit": "mph"}
